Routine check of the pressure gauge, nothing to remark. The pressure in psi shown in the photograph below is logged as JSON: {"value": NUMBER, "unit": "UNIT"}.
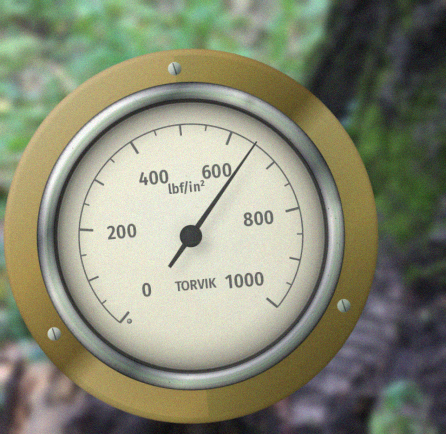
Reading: {"value": 650, "unit": "psi"}
